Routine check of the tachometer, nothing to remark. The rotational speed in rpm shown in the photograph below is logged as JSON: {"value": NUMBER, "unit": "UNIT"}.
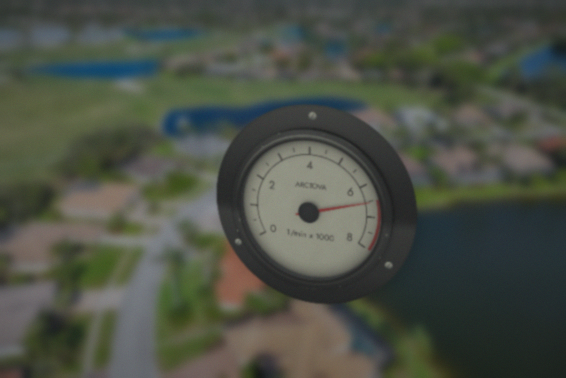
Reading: {"value": 6500, "unit": "rpm"}
